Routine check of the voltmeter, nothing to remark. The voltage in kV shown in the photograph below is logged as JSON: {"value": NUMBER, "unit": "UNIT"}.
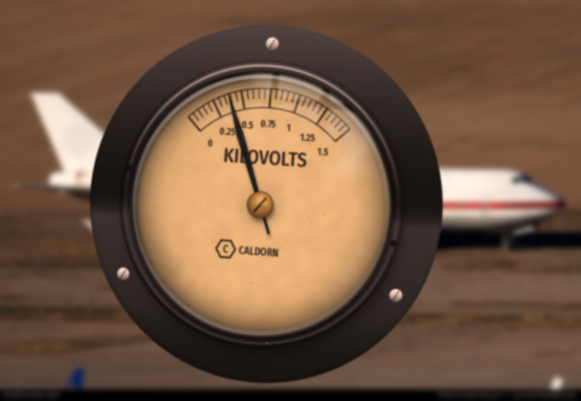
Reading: {"value": 0.4, "unit": "kV"}
